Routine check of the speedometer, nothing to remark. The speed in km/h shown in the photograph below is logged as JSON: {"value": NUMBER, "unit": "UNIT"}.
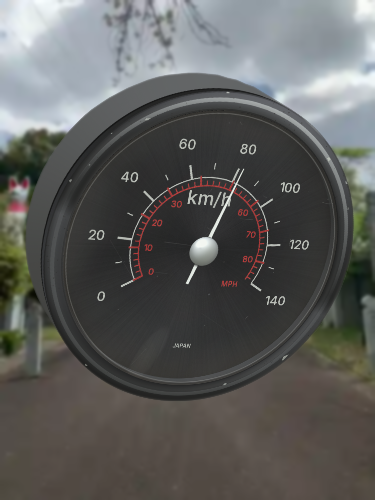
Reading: {"value": 80, "unit": "km/h"}
